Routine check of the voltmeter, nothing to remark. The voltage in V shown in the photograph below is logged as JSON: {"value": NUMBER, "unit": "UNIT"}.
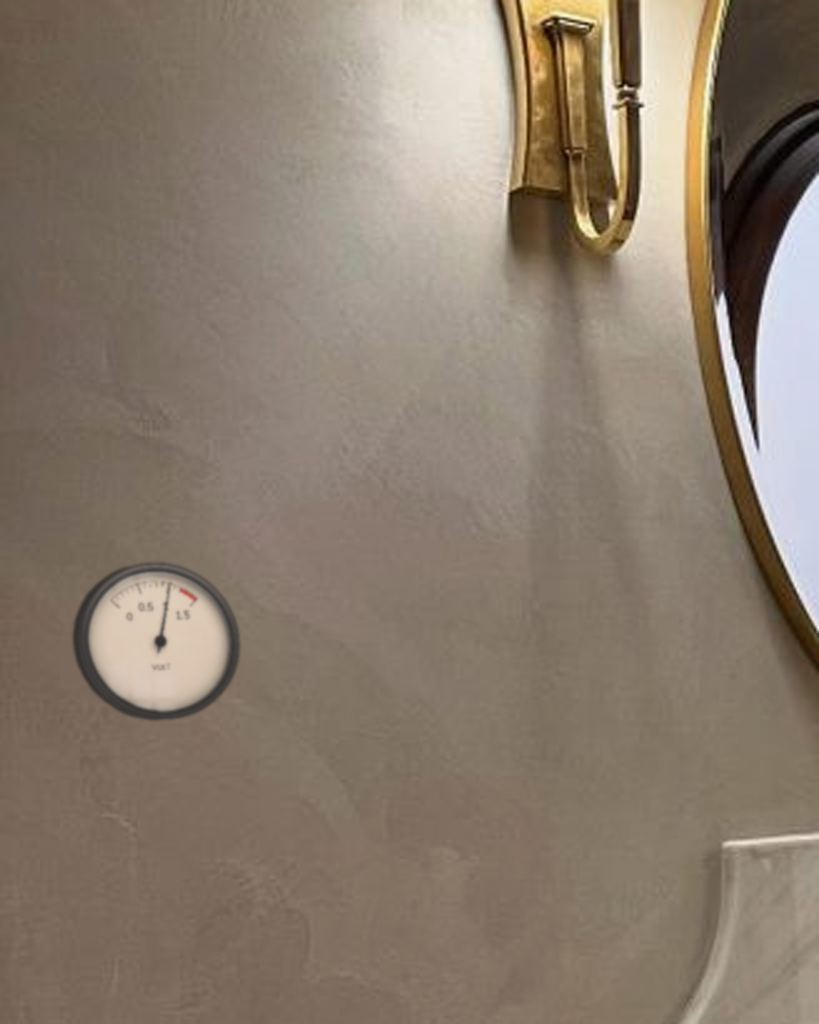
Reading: {"value": 1, "unit": "V"}
